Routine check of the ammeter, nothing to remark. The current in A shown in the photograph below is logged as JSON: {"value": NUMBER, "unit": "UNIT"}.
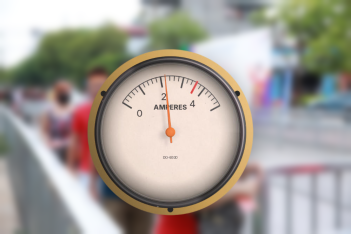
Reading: {"value": 2.2, "unit": "A"}
